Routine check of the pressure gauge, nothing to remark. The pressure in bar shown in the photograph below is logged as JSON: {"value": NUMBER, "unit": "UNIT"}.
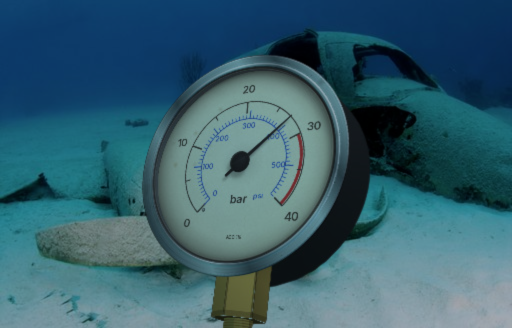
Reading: {"value": 27.5, "unit": "bar"}
